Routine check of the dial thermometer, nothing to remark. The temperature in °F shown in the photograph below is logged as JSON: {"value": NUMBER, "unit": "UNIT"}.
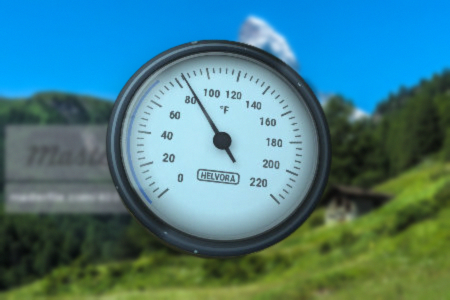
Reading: {"value": 84, "unit": "°F"}
